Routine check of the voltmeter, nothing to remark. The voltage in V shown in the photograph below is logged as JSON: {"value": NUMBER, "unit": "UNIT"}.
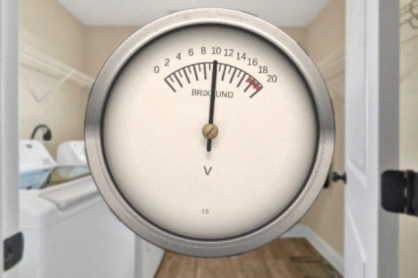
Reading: {"value": 10, "unit": "V"}
